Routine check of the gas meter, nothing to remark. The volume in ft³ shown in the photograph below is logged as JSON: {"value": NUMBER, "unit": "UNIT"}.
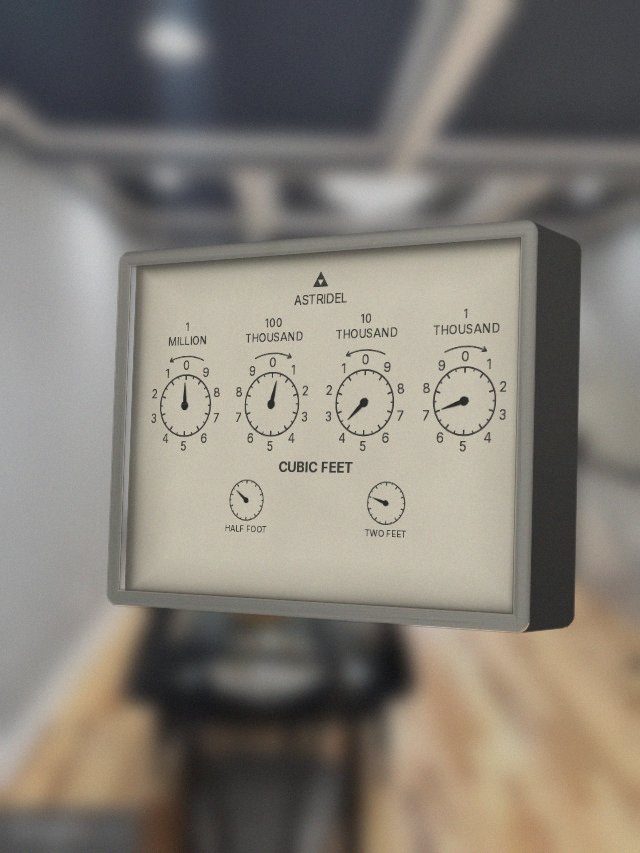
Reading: {"value": 3700, "unit": "ft³"}
